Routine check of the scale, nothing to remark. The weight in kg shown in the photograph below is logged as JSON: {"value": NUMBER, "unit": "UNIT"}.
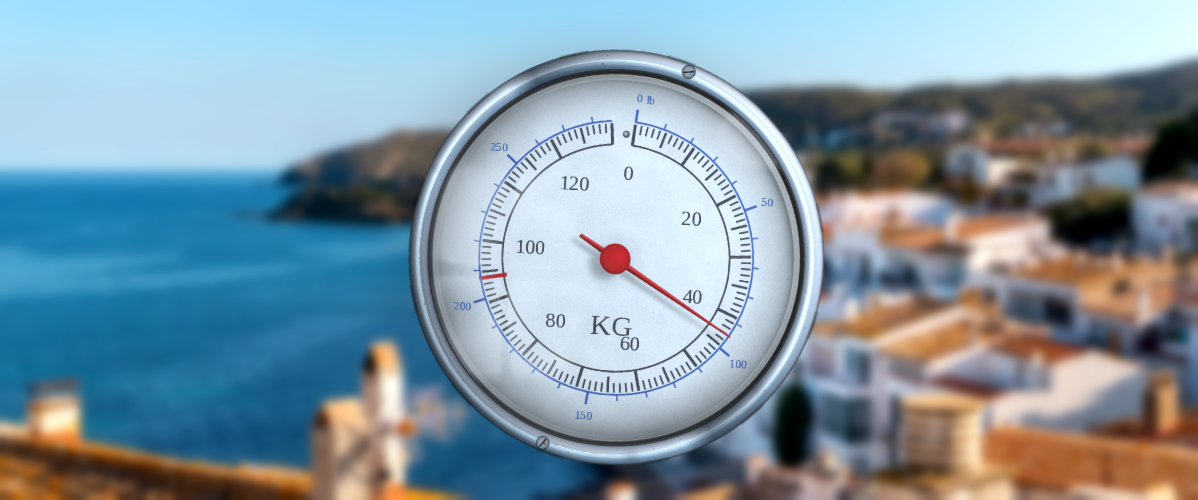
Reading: {"value": 43, "unit": "kg"}
